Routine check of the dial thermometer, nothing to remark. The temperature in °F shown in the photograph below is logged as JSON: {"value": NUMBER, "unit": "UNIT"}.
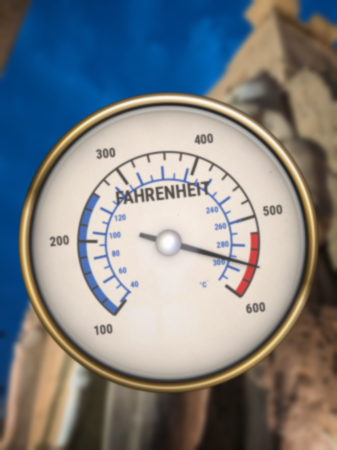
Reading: {"value": 560, "unit": "°F"}
